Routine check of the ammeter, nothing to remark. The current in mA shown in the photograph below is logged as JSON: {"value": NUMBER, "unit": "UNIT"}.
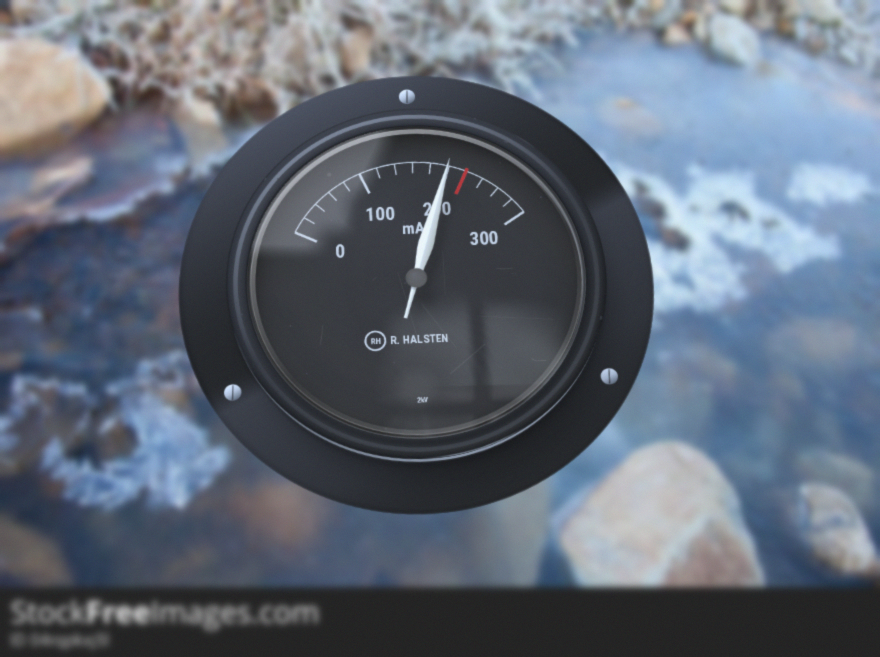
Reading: {"value": 200, "unit": "mA"}
